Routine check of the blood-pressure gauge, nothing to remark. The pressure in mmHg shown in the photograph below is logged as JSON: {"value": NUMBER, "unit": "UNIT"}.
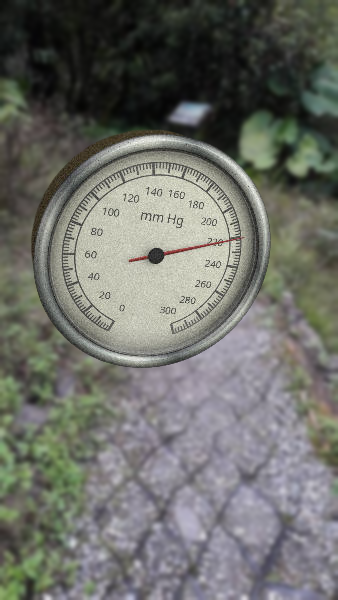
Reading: {"value": 220, "unit": "mmHg"}
